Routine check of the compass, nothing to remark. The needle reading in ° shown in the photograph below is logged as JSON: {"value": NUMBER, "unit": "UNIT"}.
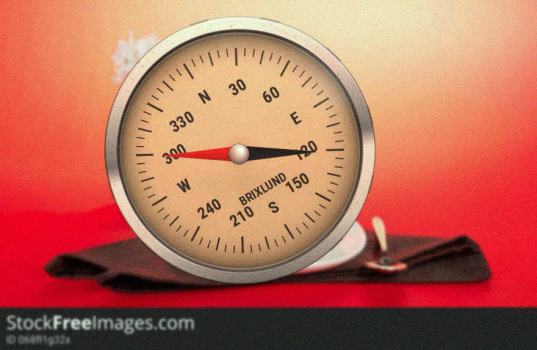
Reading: {"value": 300, "unit": "°"}
